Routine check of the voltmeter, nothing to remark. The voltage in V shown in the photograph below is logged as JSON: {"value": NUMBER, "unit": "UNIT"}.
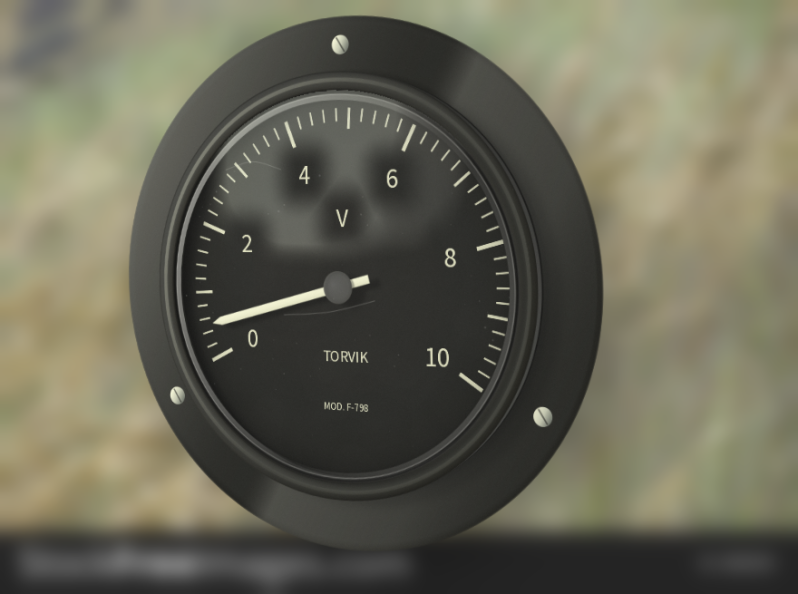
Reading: {"value": 0.5, "unit": "V"}
